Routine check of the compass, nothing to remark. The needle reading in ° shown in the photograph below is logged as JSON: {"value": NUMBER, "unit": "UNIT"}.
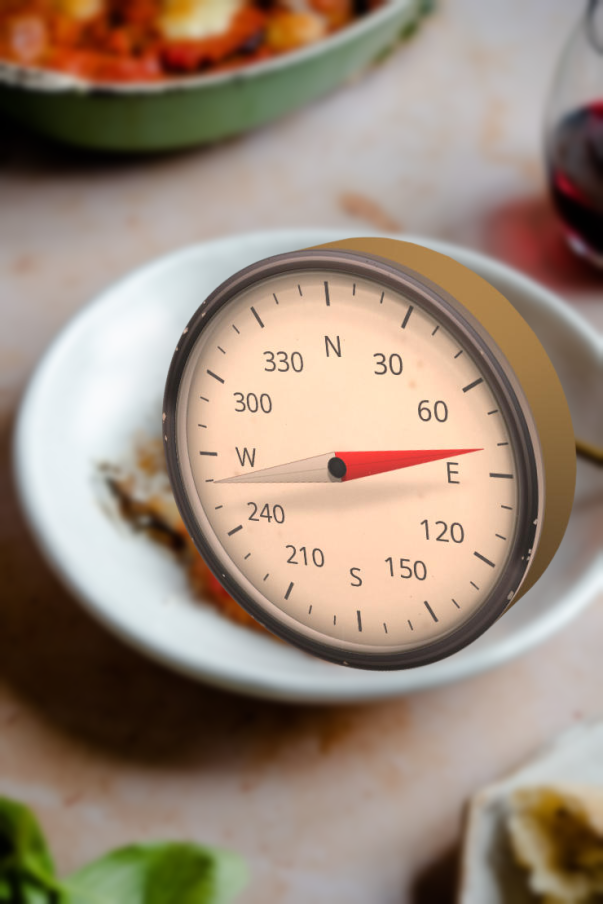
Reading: {"value": 80, "unit": "°"}
